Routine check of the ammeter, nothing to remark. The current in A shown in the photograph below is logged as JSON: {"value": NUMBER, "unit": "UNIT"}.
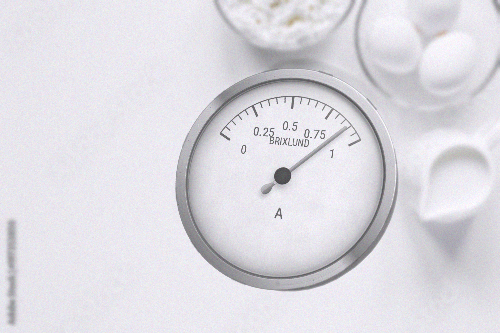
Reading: {"value": 0.9, "unit": "A"}
